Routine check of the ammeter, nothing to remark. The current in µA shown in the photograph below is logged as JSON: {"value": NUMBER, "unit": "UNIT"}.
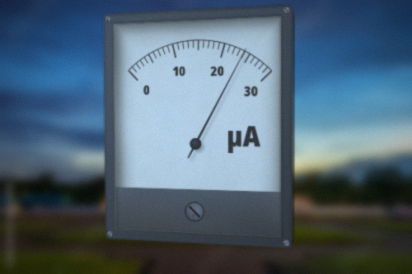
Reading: {"value": 24, "unit": "µA"}
